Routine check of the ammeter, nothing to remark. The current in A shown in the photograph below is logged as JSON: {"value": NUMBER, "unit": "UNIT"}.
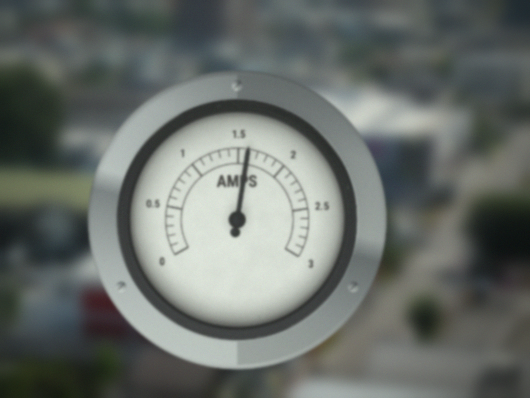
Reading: {"value": 1.6, "unit": "A"}
